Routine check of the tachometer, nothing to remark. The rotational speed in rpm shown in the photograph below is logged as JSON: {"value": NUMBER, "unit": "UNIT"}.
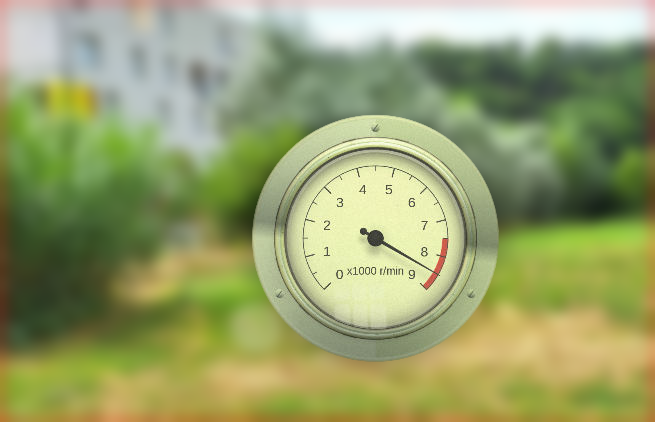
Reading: {"value": 8500, "unit": "rpm"}
